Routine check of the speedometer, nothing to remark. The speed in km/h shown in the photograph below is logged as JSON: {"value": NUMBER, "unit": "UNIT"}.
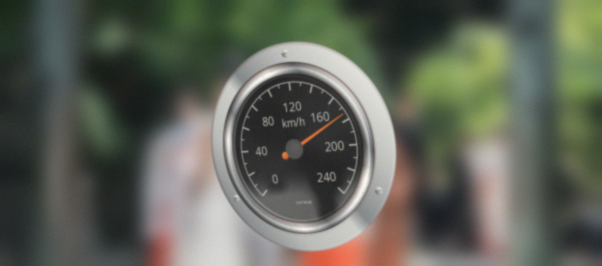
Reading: {"value": 175, "unit": "km/h"}
